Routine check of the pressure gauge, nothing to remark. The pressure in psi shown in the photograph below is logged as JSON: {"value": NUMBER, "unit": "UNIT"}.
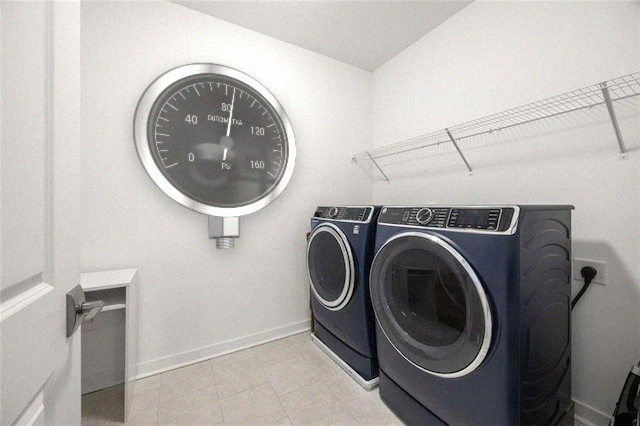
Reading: {"value": 85, "unit": "psi"}
